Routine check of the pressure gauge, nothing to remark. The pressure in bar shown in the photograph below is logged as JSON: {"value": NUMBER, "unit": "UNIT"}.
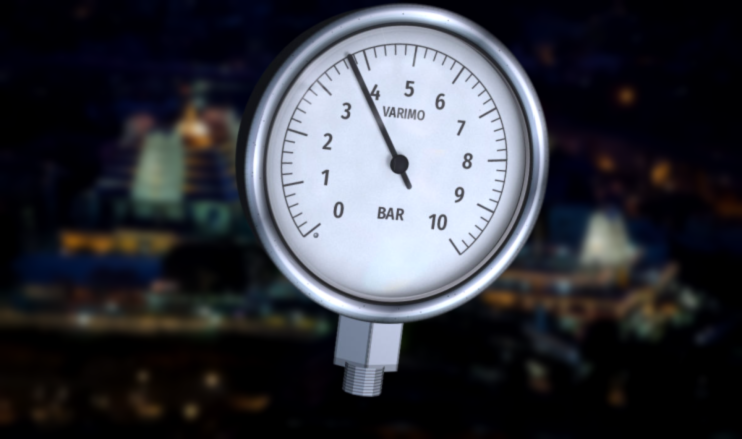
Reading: {"value": 3.7, "unit": "bar"}
